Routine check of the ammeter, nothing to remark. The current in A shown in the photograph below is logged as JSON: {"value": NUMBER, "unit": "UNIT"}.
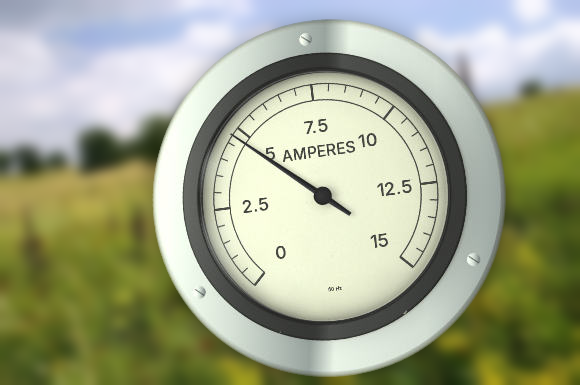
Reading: {"value": 4.75, "unit": "A"}
